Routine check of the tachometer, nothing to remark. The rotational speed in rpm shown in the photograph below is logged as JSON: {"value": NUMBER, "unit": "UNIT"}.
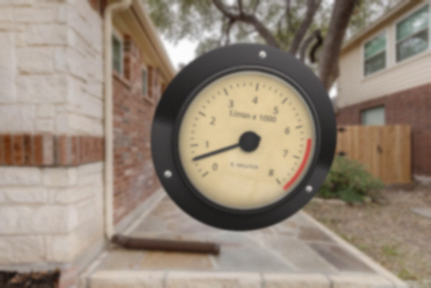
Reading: {"value": 600, "unit": "rpm"}
